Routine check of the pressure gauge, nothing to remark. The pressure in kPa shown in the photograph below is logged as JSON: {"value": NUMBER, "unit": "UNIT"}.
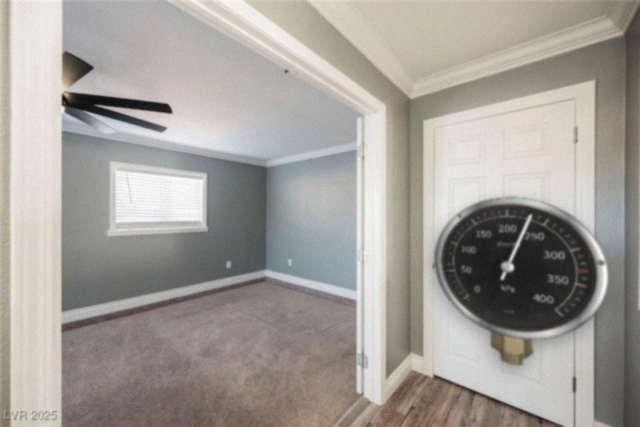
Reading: {"value": 230, "unit": "kPa"}
